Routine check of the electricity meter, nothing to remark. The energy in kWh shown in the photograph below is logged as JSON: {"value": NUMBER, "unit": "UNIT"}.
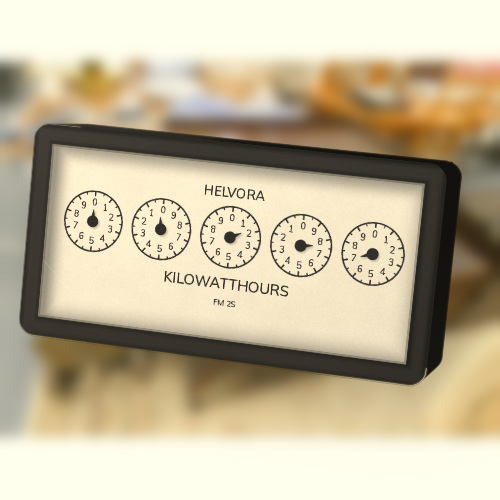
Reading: {"value": 177, "unit": "kWh"}
